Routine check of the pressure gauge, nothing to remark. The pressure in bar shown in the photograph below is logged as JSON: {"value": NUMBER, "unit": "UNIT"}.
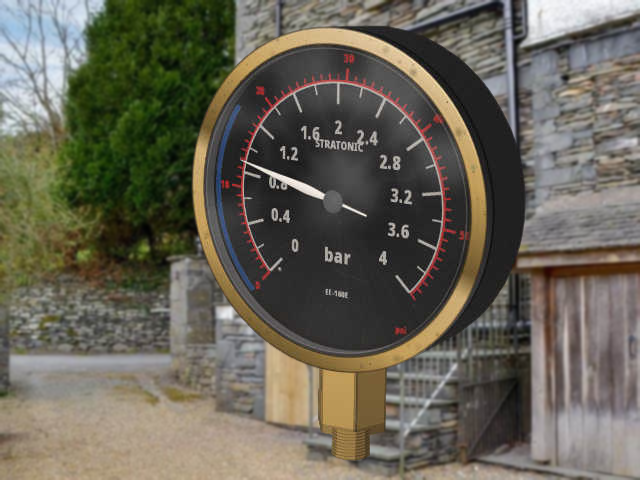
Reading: {"value": 0.9, "unit": "bar"}
